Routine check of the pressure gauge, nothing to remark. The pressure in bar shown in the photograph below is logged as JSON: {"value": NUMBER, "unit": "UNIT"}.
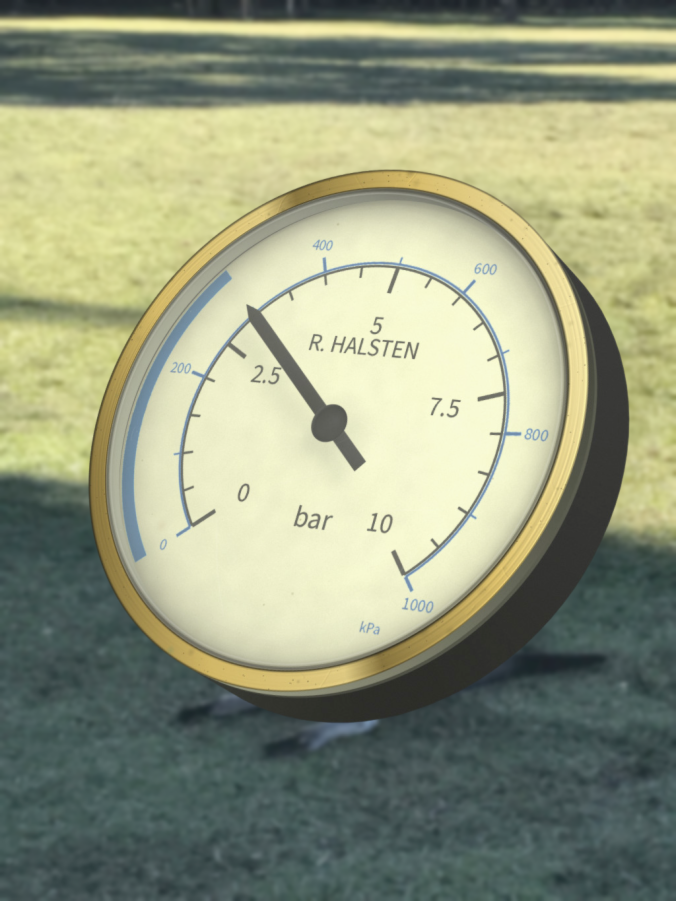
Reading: {"value": 3, "unit": "bar"}
